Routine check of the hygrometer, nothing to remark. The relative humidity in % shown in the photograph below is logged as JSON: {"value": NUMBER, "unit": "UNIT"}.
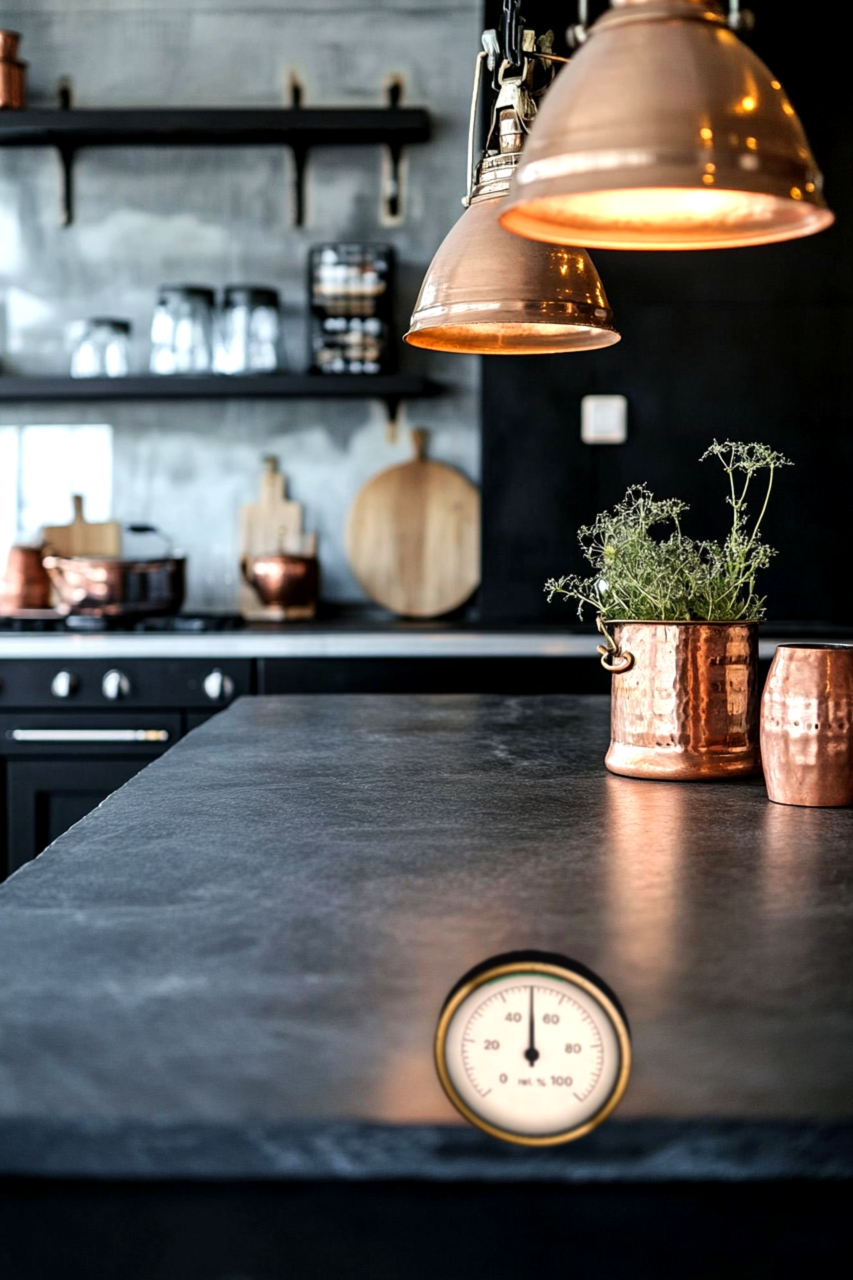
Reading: {"value": 50, "unit": "%"}
